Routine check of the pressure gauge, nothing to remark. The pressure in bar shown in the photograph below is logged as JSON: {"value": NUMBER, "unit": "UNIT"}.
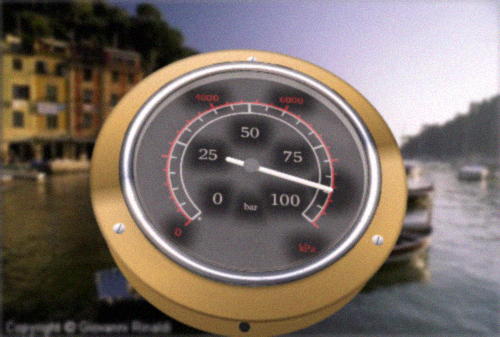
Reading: {"value": 90, "unit": "bar"}
